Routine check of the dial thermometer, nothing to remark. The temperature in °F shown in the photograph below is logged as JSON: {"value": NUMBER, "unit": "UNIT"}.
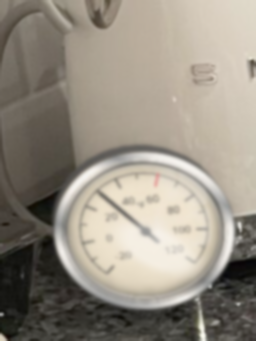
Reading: {"value": 30, "unit": "°F"}
